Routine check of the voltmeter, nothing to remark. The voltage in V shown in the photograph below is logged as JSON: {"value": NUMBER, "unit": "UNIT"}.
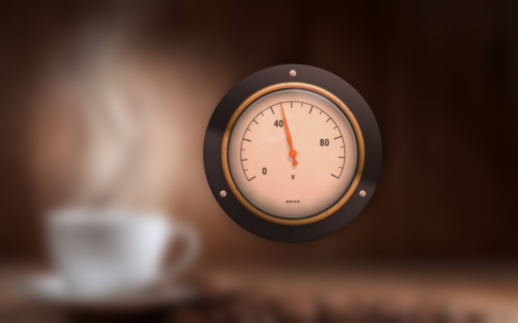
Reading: {"value": 45, "unit": "V"}
